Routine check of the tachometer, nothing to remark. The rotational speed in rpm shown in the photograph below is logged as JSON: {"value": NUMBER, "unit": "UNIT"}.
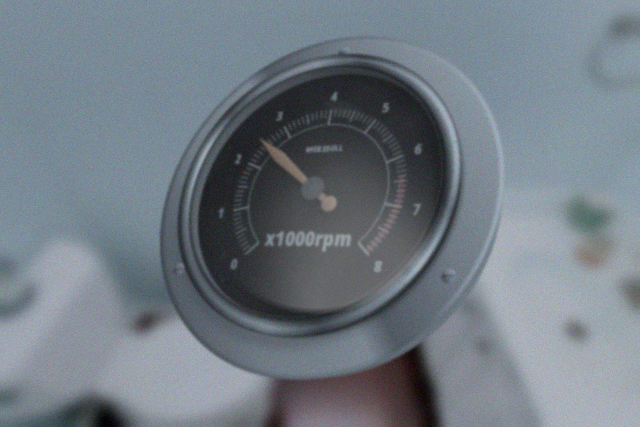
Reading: {"value": 2500, "unit": "rpm"}
